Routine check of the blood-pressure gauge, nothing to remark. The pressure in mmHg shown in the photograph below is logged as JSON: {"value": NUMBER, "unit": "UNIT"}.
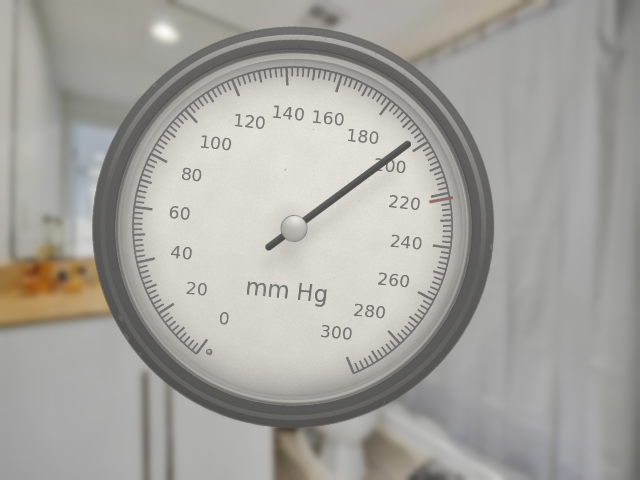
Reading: {"value": 196, "unit": "mmHg"}
